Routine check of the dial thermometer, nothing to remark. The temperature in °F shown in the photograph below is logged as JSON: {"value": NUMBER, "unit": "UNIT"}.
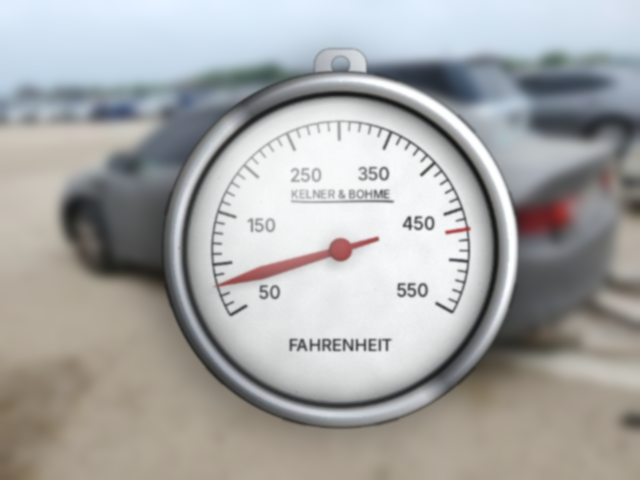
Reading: {"value": 80, "unit": "°F"}
